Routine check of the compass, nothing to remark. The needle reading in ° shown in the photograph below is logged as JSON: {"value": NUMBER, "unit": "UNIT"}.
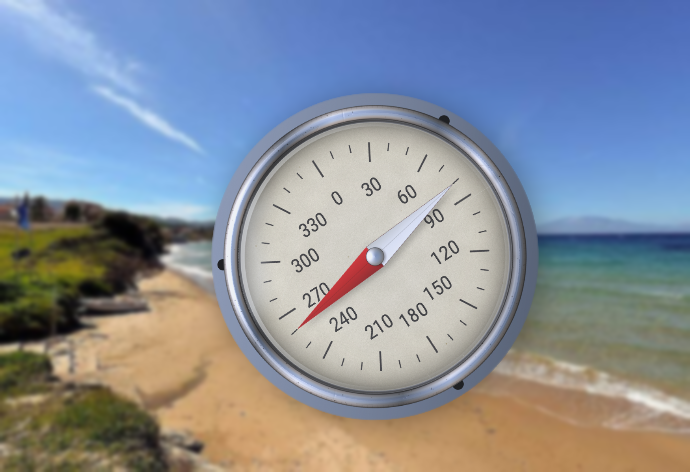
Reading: {"value": 260, "unit": "°"}
